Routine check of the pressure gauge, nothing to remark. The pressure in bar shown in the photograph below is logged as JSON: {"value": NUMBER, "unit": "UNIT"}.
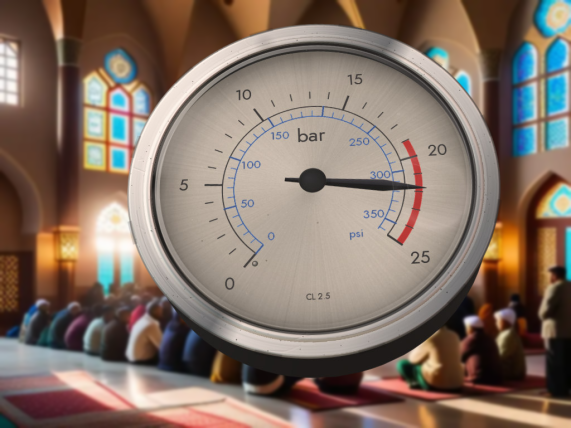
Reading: {"value": 22, "unit": "bar"}
